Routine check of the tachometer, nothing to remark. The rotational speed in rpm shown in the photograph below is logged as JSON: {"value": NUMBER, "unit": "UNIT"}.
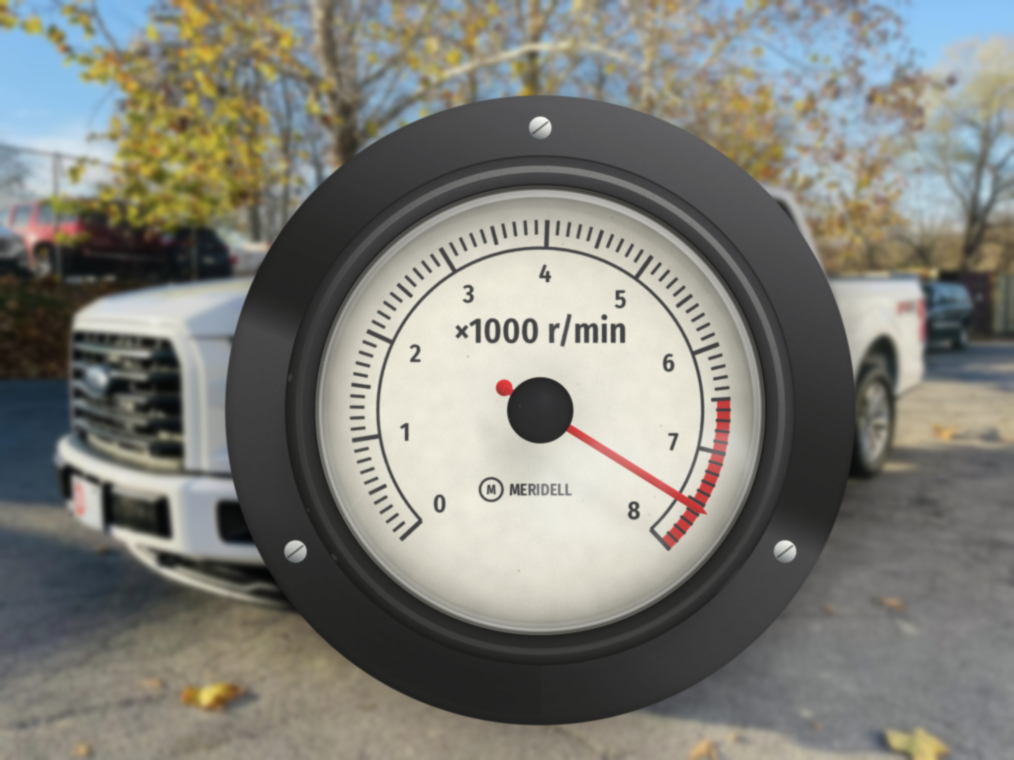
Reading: {"value": 7550, "unit": "rpm"}
